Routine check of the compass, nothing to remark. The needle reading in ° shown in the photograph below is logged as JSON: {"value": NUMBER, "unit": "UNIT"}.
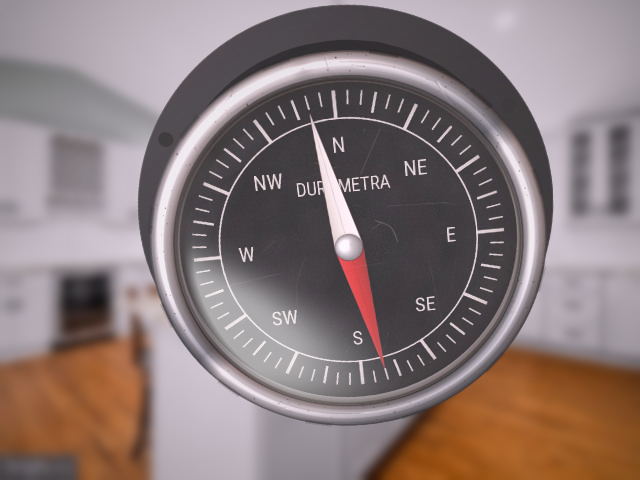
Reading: {"value": 170, "unit": "°"}
